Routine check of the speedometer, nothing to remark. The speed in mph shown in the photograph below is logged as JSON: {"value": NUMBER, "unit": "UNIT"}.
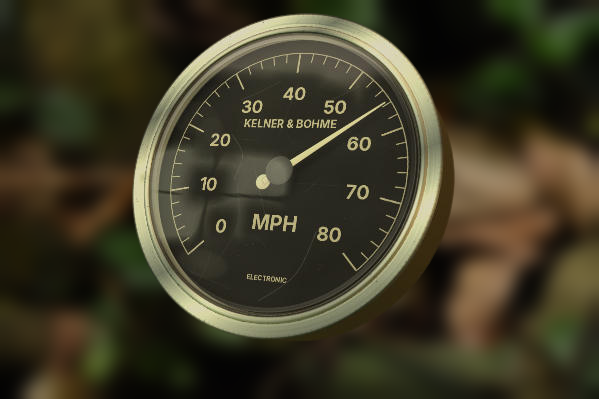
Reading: {"value": 56, "unit": "mph"}
